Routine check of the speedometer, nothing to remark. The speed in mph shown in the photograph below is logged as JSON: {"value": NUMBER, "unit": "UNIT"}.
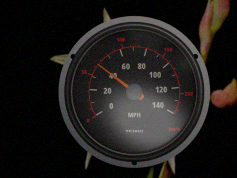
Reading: {"value": 40, "unit": "mph"}
